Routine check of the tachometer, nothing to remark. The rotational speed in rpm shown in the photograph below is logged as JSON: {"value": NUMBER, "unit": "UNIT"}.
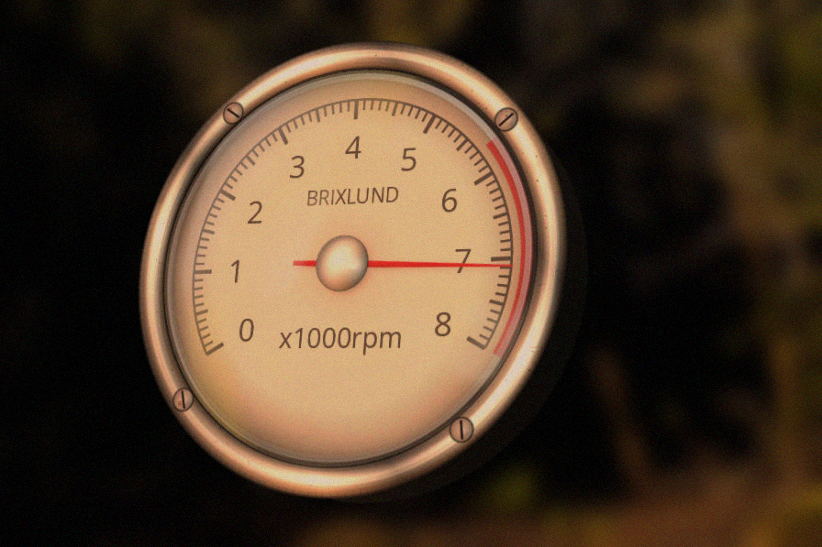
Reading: {"value": 7100, "unit": "rpm"}
